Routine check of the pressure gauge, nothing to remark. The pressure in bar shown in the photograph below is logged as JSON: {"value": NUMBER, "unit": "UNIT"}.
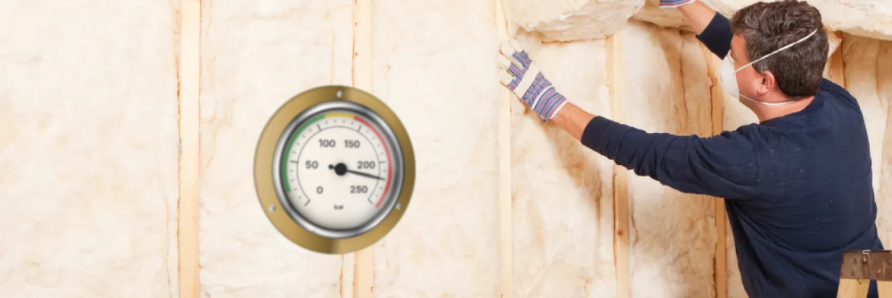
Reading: {"value": 220, "unit": "bar"}
